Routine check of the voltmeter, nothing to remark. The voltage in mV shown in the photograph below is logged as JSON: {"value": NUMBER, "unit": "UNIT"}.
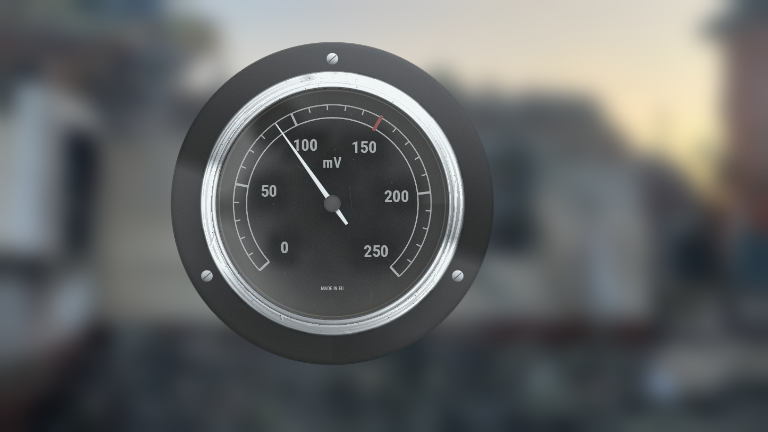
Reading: {"value": 90, "unit": "mV"}
